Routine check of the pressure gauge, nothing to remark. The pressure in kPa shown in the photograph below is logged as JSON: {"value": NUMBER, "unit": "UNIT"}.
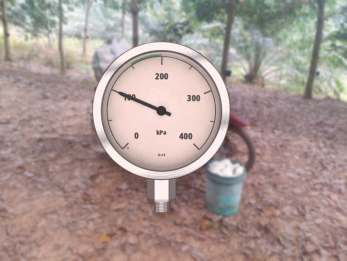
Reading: {"value": 100, "unit": "kPa"}
